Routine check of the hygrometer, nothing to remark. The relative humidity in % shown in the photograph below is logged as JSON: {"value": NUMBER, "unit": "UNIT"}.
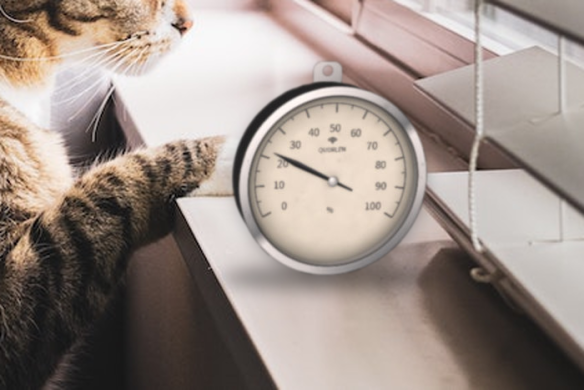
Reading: {"value": 22.5, "unit": "%"}
